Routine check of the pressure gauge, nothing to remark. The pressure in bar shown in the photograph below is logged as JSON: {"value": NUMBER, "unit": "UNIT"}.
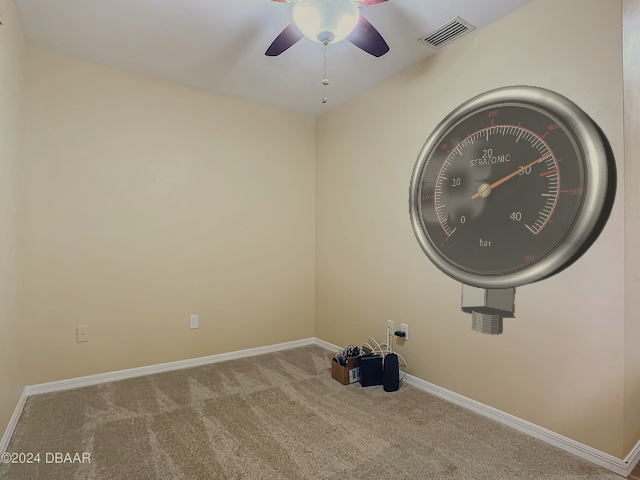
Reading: {"value": 30, "unit": "bar"}
